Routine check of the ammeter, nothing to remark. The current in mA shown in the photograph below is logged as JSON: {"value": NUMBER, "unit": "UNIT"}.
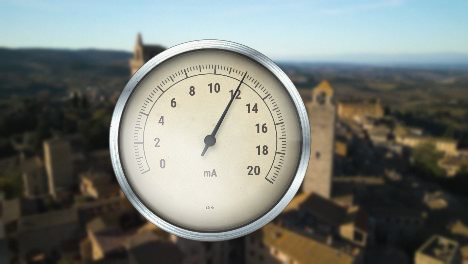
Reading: {"value": 12, "unit": "mA"}
